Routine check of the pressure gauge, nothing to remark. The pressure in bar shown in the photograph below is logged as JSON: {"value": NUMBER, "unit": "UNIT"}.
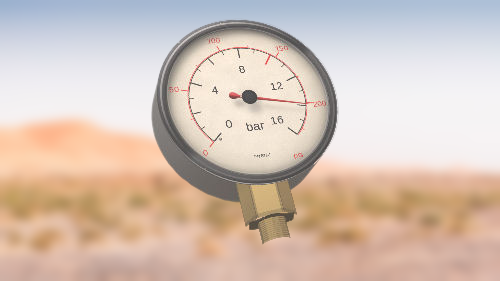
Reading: {"value": 14, "unit": "bar"}
